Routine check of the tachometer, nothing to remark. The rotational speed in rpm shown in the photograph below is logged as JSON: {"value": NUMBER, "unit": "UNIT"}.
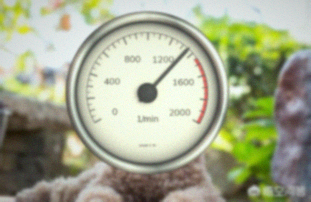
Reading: {"value": 1350, "unit": "rpm"}
